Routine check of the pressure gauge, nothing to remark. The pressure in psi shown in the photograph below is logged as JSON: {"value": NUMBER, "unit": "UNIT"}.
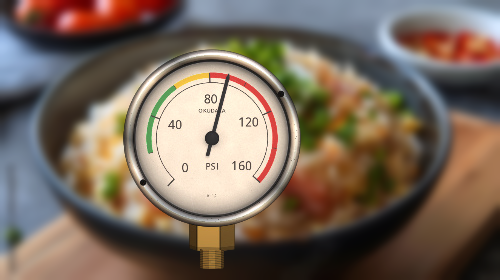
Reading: {"value": 90, "unit": "psi"}
